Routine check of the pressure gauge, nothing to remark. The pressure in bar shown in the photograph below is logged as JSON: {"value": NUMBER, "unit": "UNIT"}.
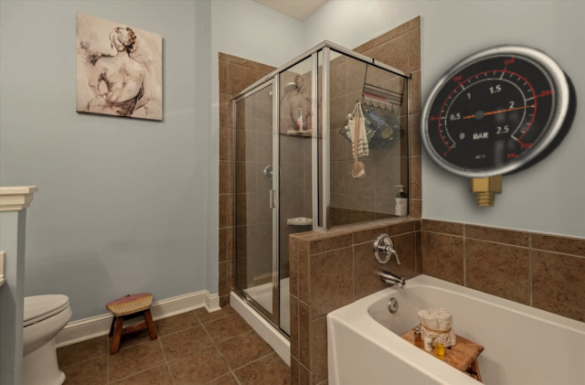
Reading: {"value": 2.1, "unit": "bar"}
